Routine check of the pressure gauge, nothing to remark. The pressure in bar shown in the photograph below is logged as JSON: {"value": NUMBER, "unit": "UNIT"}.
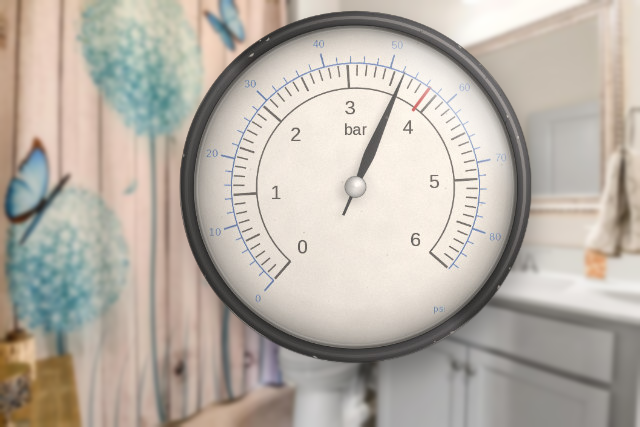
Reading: {"value": 3.6, "unit": "bar"}
